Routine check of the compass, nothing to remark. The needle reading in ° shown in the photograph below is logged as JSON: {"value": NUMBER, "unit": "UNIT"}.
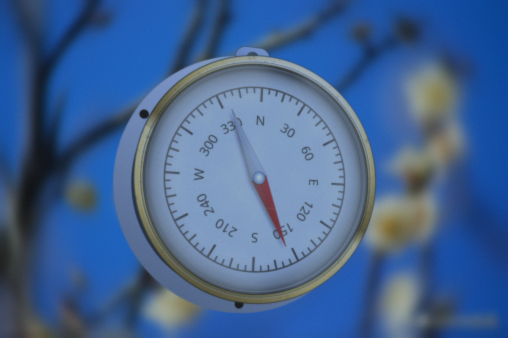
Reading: {"value": 155, "unit": "°"}
